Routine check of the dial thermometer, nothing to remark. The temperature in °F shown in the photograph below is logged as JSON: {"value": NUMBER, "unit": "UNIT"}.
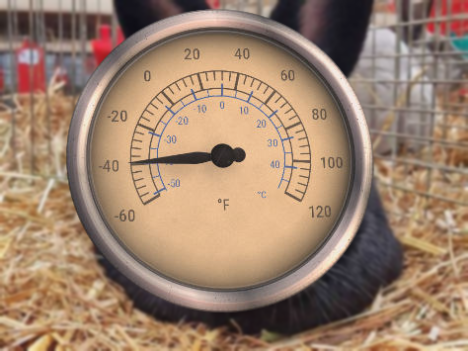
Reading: {"value": -40, "unit": "°F"}
